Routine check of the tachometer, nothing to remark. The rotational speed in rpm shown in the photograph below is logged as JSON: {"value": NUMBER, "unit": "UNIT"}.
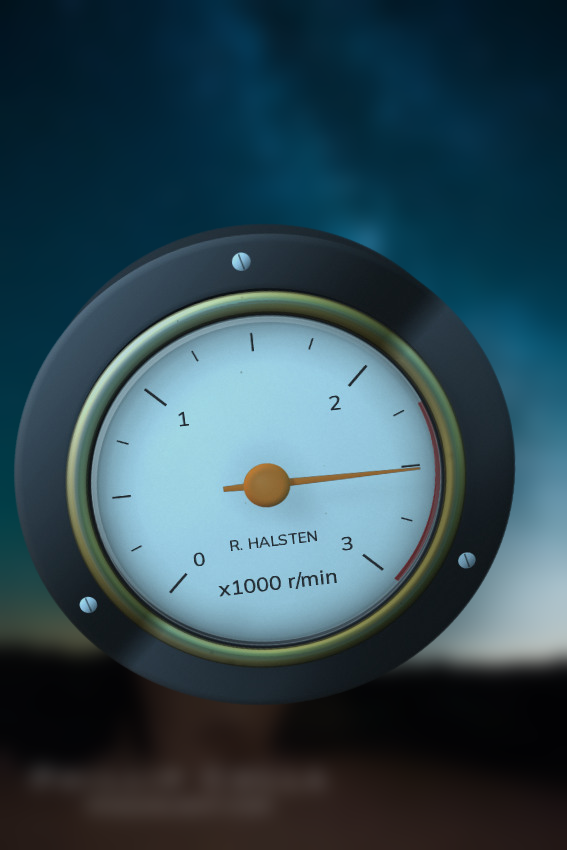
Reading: {"value": 2500, "unit": "rpm"}
